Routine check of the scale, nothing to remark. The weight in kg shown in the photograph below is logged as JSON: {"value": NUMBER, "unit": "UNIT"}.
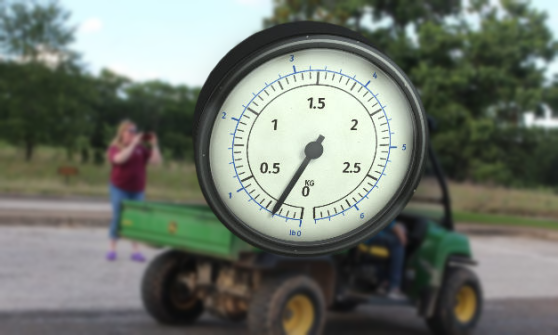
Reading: {"value": 0.2, "unit": "kg"}
